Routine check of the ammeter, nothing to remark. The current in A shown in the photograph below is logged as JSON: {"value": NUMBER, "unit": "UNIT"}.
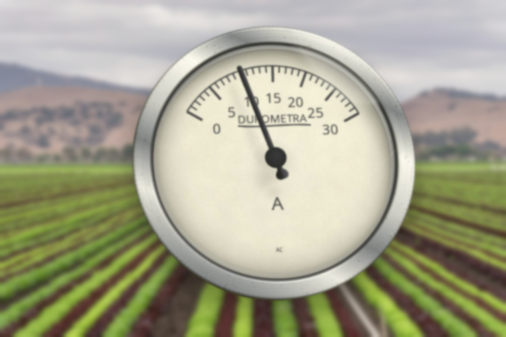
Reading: {"value": 10, "unit": "A"}
